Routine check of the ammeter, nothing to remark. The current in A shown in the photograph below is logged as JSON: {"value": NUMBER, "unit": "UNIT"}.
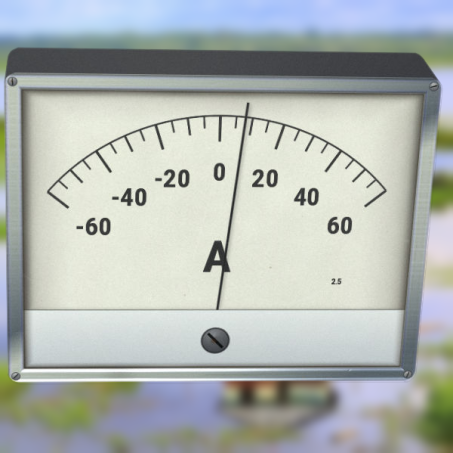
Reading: {"value": 7.5, "unit": "A"}
